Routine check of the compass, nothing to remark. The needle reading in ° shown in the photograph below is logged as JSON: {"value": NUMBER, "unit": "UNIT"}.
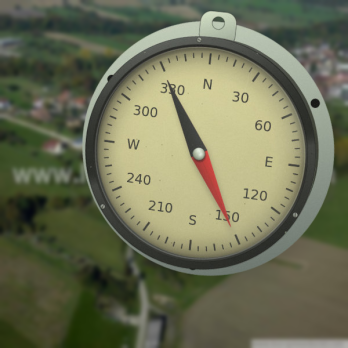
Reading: {"value": 150, "unit": "°"}
